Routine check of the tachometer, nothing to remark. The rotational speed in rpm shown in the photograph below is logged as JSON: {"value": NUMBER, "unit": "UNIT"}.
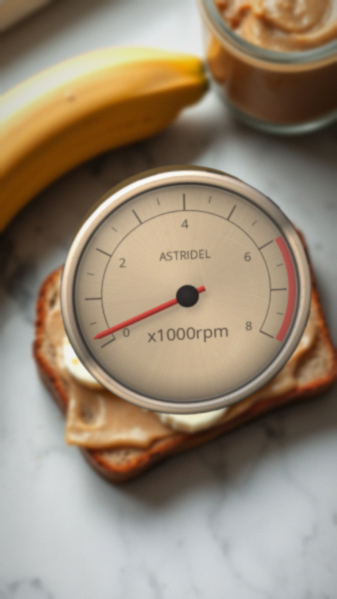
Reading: {"value": 250, "unit": "rpm"}
